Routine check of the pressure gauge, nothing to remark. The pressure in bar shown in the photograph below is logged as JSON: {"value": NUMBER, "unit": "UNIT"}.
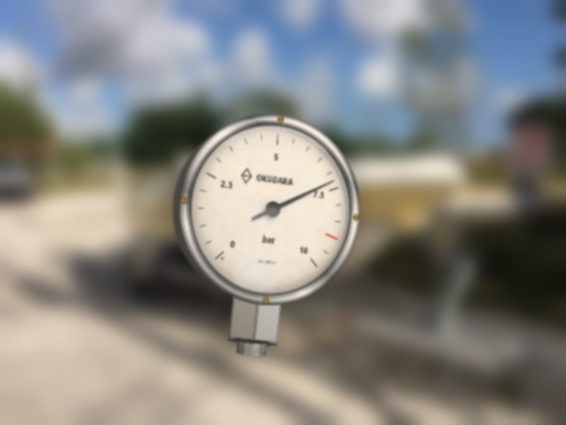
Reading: {"value": 7.25, "unit": "bar"}
